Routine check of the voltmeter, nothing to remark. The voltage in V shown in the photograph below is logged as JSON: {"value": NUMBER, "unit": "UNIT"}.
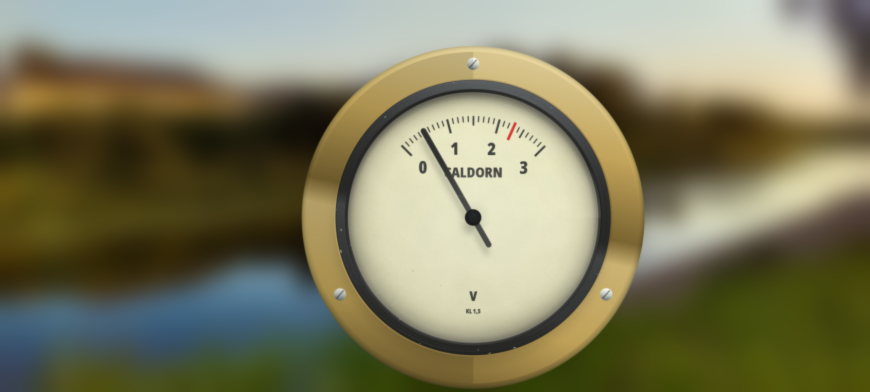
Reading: {"value": 0.5, "unit": "V"}
